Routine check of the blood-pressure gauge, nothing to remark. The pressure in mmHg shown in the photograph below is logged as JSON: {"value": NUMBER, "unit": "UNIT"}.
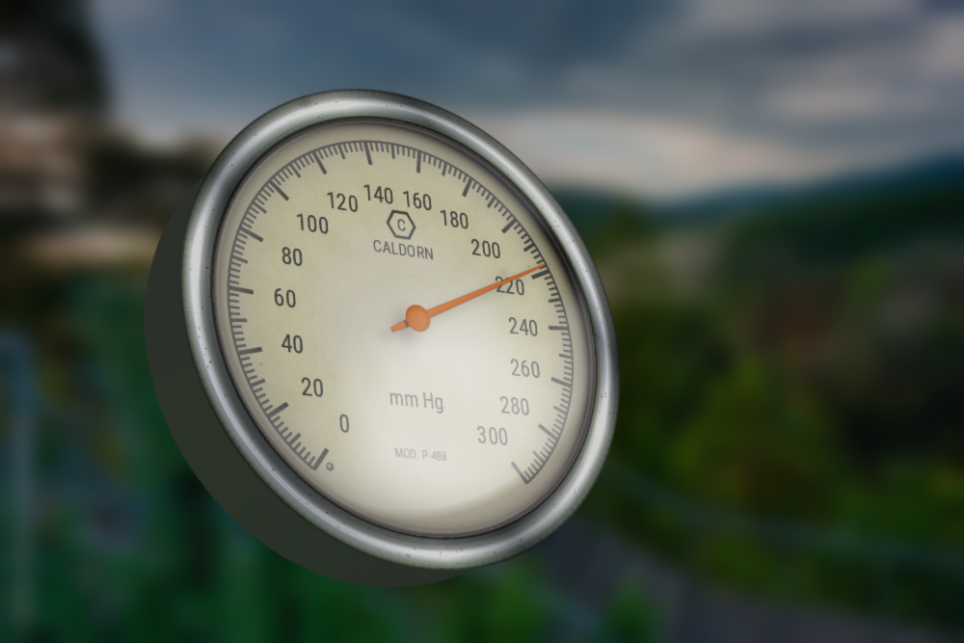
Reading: {"value": 218, "unit": "mmHg"}
